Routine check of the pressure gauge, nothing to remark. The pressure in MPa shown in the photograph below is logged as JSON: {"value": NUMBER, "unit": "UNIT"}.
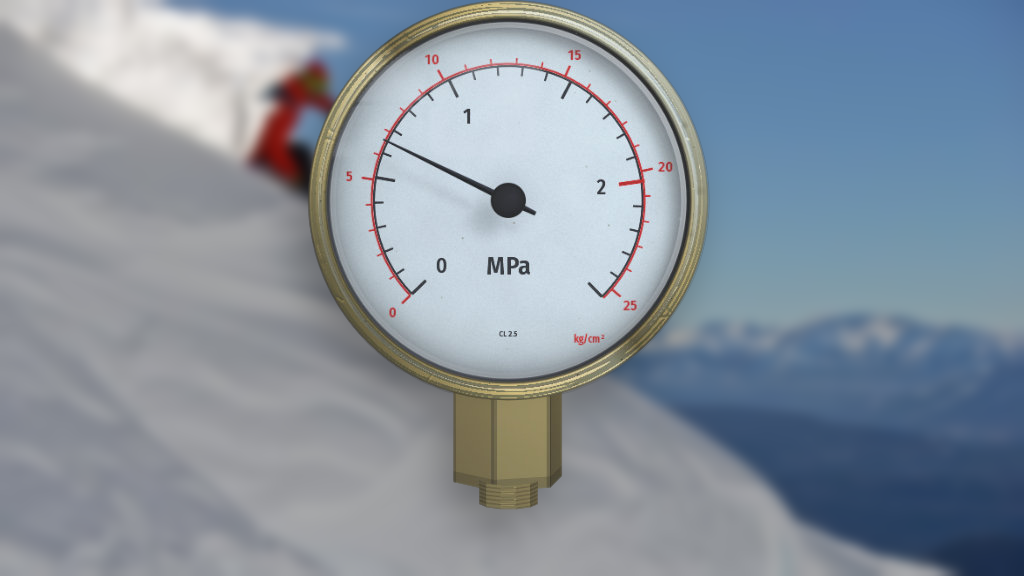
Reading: {"value": 0.65, "unit": "MPa"}
